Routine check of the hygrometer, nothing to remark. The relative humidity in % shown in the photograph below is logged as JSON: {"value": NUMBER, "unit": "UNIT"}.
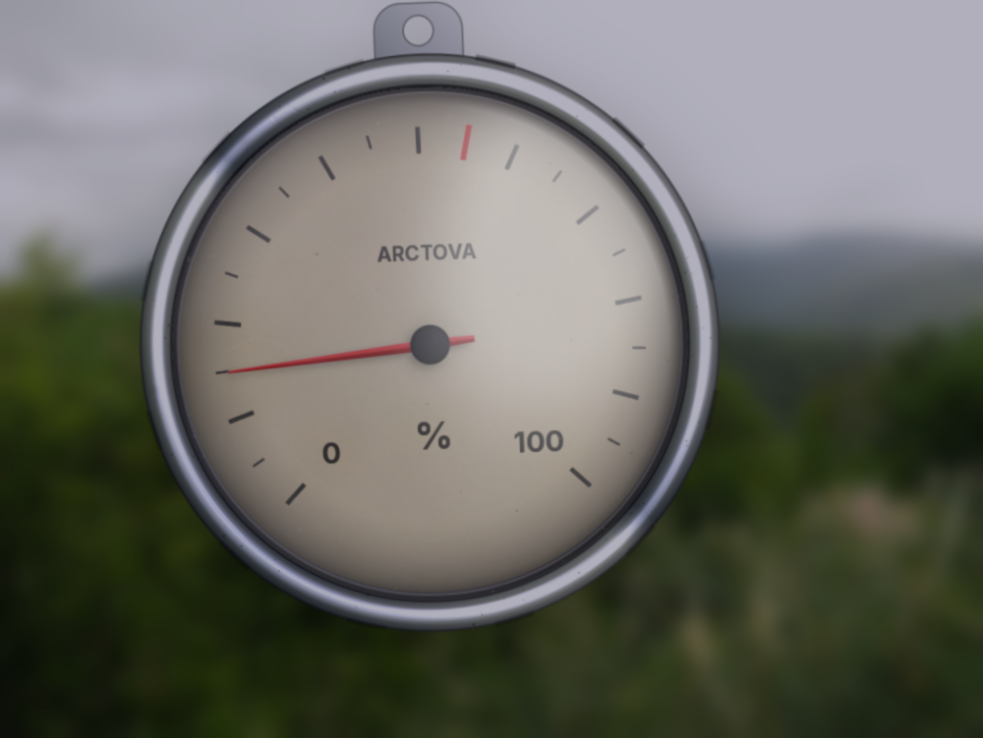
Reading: {"value": 15, "unit": "%"}
